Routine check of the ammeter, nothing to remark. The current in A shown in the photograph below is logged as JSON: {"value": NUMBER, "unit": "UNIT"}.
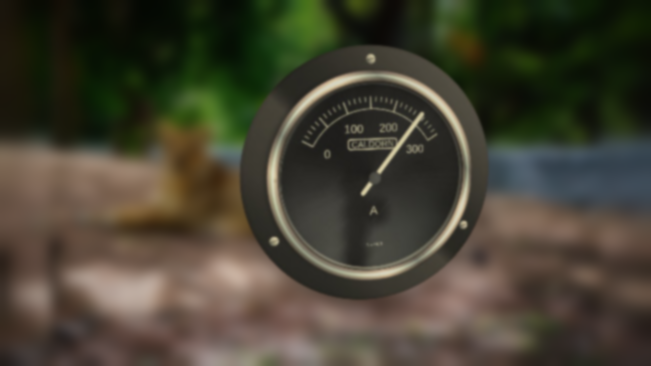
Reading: {"value": 250, "unit": "A"}
